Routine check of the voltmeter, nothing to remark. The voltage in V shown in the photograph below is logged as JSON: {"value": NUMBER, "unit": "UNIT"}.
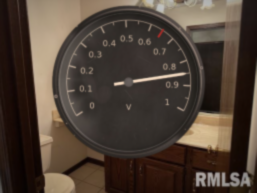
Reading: {"value": 0.85, "unit": "V"}
